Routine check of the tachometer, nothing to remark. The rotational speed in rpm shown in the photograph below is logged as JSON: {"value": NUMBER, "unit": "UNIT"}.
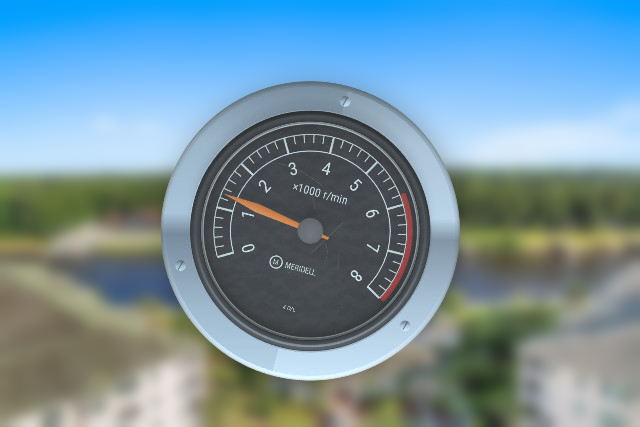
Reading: {"value": 1300, "unit": "rpm"}
